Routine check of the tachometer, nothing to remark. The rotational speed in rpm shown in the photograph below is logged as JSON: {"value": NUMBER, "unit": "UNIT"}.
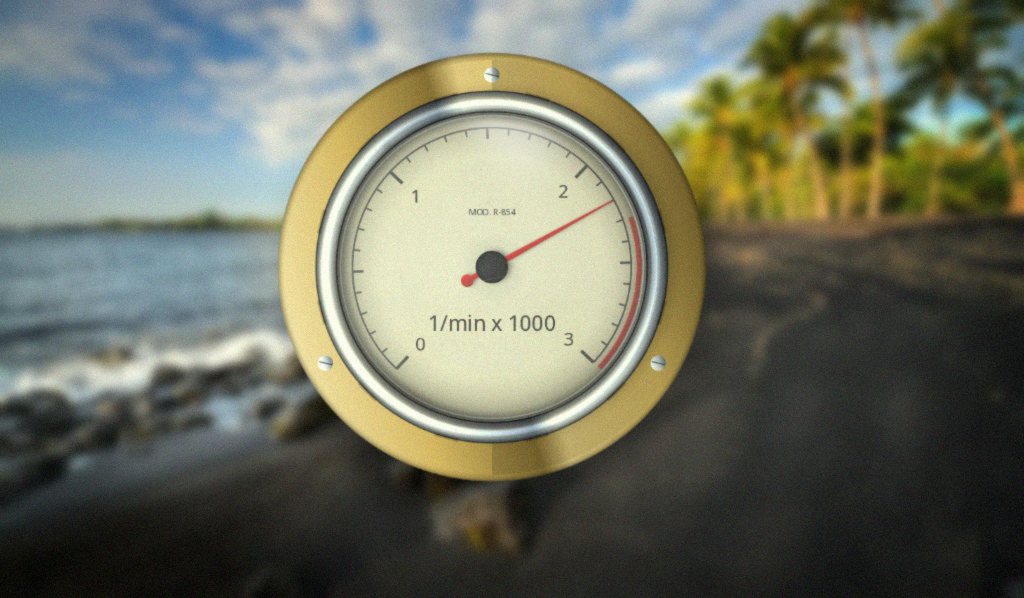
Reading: {"value": 2200, "unit": "rpm"}
